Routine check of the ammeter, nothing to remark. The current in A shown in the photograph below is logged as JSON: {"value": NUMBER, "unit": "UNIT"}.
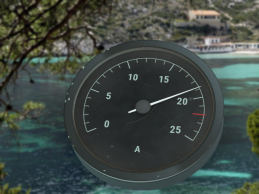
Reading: {"value": 19, "unit": "A"}
